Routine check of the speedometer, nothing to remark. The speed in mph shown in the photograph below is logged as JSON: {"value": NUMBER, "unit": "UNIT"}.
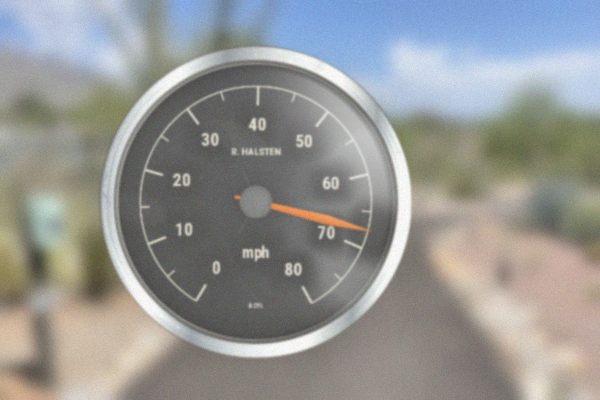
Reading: {"value": 67.5, "unit": "mph"}
